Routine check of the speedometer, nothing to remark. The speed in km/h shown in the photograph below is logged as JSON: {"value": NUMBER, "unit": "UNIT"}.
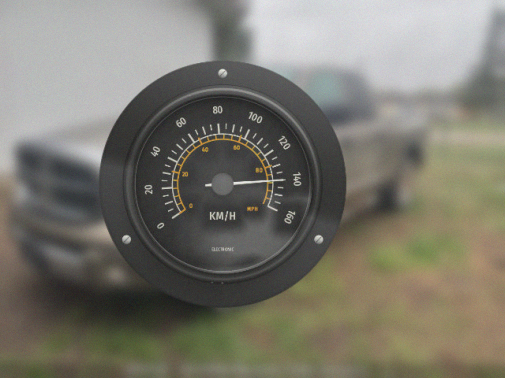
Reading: {"value": 140, "unit": "km/h"}
